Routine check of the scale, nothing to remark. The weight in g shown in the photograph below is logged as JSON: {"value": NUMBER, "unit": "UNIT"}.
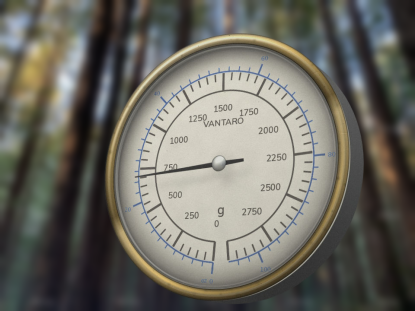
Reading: {"value": 700, "unit": "g"}
